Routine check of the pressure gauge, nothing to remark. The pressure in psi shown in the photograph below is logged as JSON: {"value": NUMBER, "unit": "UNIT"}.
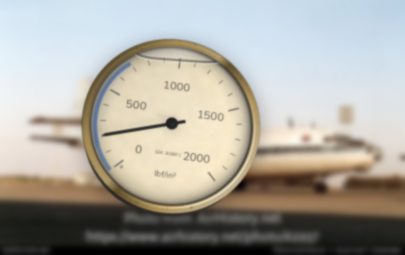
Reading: {"value": 200, "unit": "psi"}
